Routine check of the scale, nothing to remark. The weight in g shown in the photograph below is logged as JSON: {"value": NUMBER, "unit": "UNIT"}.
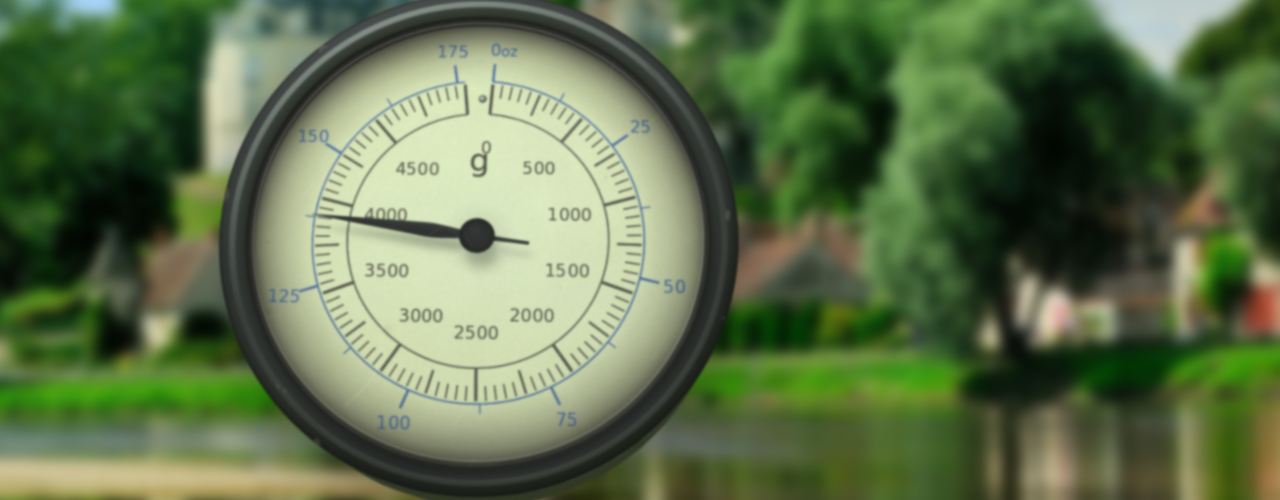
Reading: {"value": 3900, "unit": "g"}
